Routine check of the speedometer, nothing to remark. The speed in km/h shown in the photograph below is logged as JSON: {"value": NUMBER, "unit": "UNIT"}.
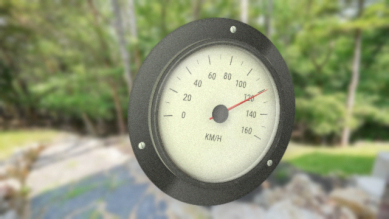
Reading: {"value": 120, "unit": "km/h"}
